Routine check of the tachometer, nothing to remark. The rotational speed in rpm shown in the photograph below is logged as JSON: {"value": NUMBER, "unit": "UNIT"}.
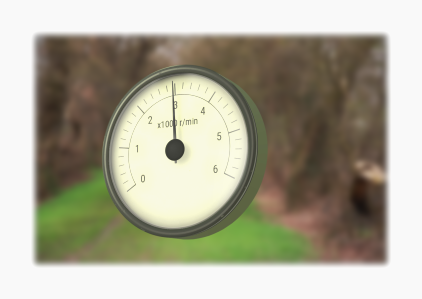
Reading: {"value": 3000, "unit": "rpm"}
